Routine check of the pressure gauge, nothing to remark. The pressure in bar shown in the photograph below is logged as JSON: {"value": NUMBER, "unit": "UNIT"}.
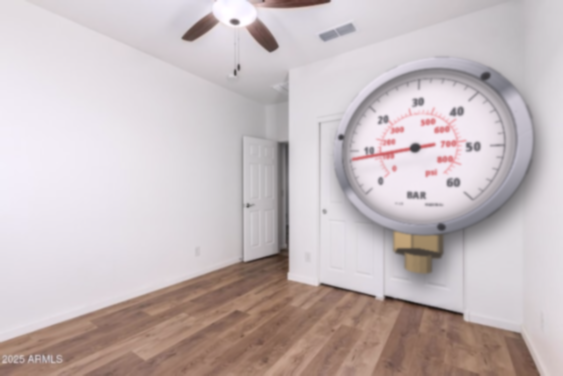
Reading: {"value": 8, "unit": "bar"}
